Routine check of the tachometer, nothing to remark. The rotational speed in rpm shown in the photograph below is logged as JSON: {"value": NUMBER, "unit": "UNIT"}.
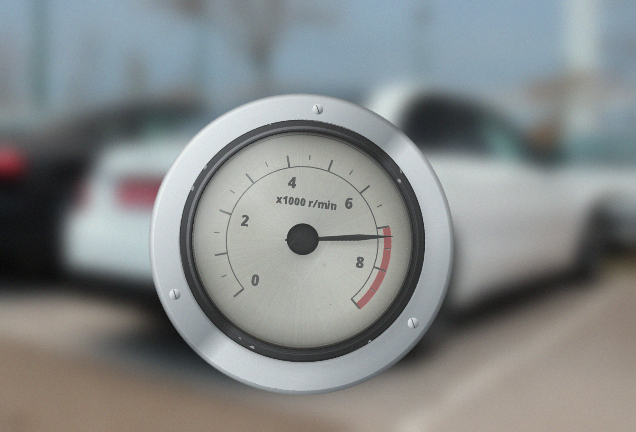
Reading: {"value": 7250, "unit": "rpm"}
